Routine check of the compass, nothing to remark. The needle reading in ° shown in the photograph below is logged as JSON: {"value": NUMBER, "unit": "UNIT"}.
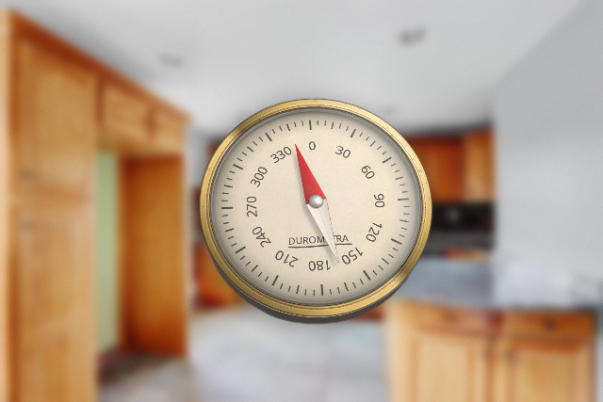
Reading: {"value": 345, "unit": "°"}
